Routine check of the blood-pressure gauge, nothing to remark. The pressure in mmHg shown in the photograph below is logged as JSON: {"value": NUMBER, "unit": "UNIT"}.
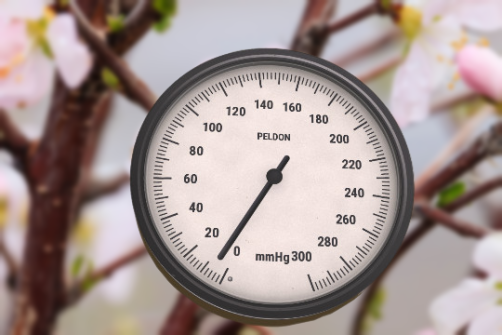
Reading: {"value": 6, "unit": "mmHg"}
